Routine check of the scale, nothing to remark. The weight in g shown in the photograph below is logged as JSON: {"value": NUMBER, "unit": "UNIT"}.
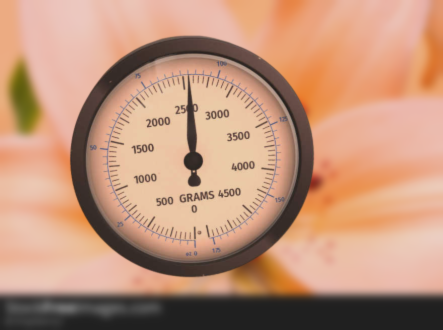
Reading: {"value": 2550, "unit": "g"}
